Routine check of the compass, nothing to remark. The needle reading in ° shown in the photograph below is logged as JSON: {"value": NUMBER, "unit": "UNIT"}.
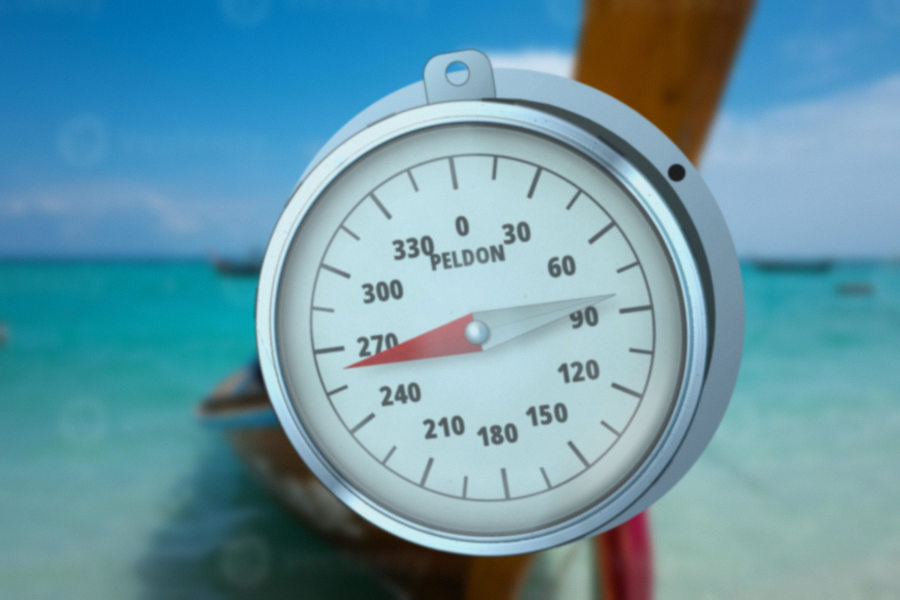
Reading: {"value": 262.5, "unit": "°"}
